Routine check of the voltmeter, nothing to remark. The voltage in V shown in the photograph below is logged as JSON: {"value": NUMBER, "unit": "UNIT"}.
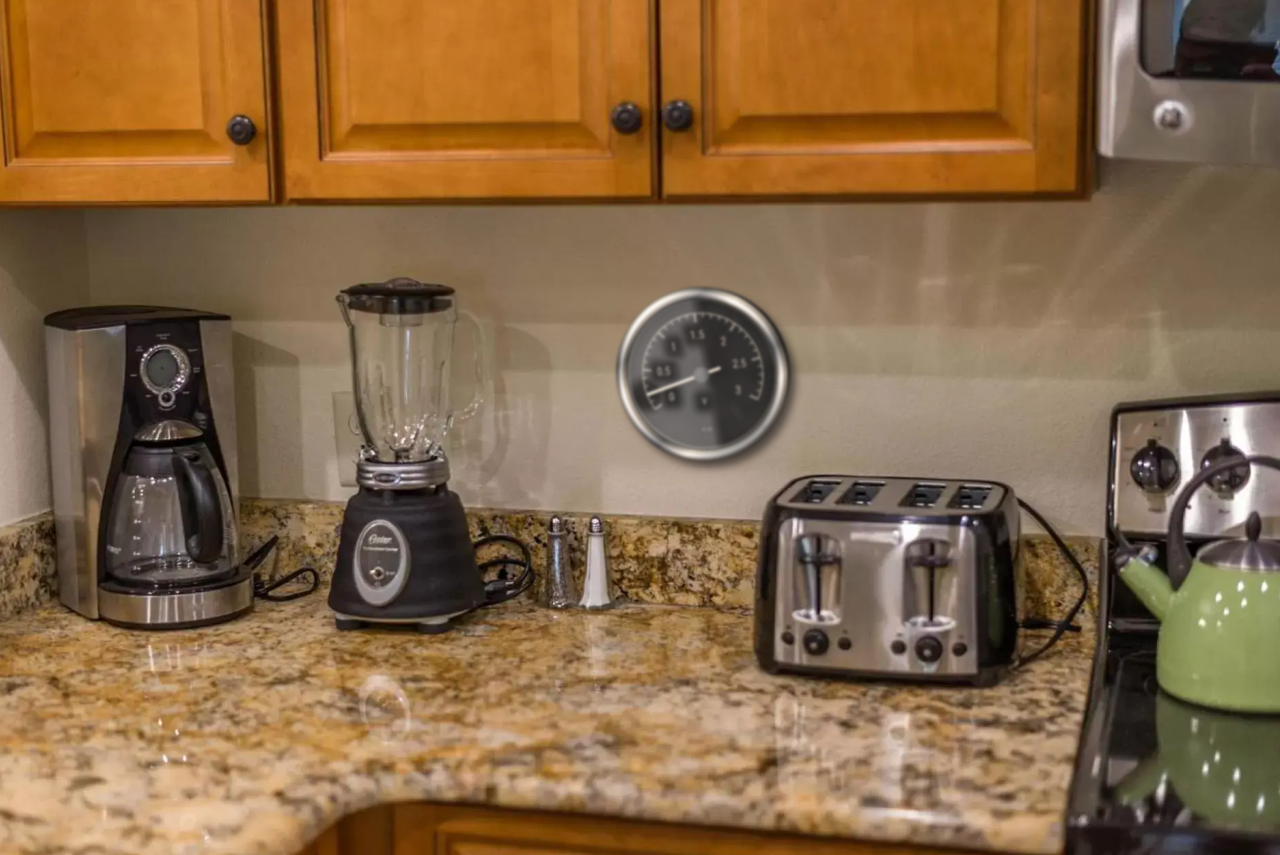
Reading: {"value": 0.2, "unit": "V"}
